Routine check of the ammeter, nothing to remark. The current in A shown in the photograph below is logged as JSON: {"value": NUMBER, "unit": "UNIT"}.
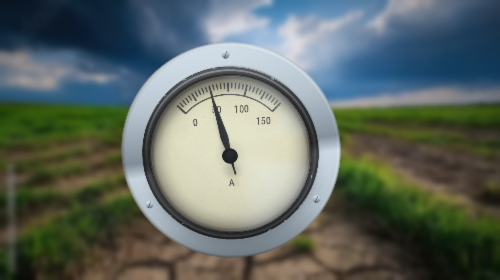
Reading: {"value": 50, "unit": "A"}
